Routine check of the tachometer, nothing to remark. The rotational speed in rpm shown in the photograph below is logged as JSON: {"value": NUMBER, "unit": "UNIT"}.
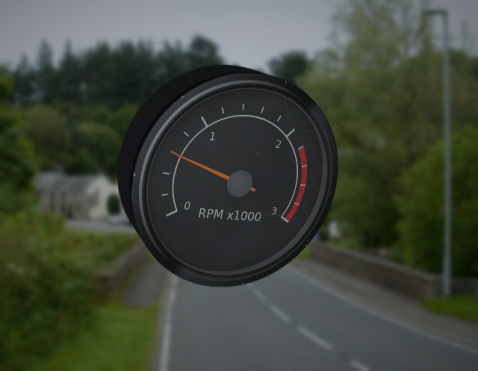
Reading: {"value": 600, "unit": "rpm"}
